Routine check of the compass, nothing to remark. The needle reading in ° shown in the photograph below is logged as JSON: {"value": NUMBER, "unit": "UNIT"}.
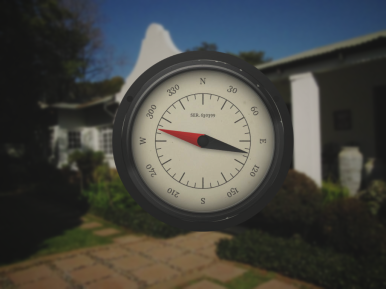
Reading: {"value": 285, "unit": "°"}
